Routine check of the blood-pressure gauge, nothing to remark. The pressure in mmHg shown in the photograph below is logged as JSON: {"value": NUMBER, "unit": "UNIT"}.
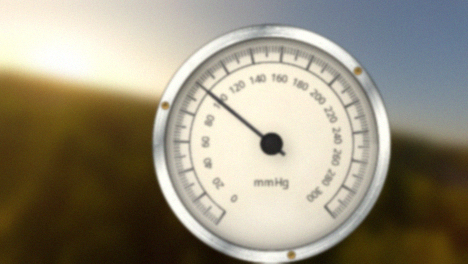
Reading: {"value": 100, "unit": "mmHg"}
